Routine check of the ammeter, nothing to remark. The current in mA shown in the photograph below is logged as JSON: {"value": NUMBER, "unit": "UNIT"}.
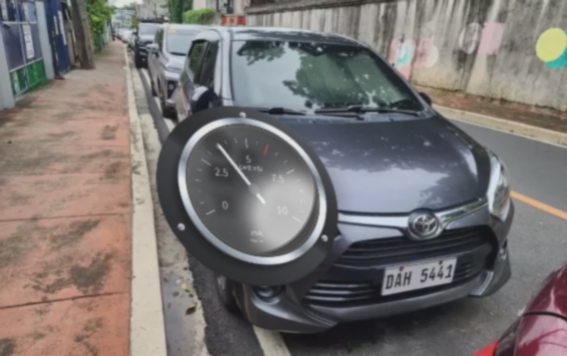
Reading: {"value": 3.5, "unit": "mA"}
